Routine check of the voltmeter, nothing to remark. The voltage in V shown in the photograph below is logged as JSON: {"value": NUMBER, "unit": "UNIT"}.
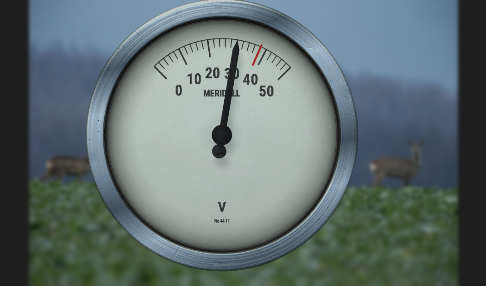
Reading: {"value": 30, "unit": "V"}
